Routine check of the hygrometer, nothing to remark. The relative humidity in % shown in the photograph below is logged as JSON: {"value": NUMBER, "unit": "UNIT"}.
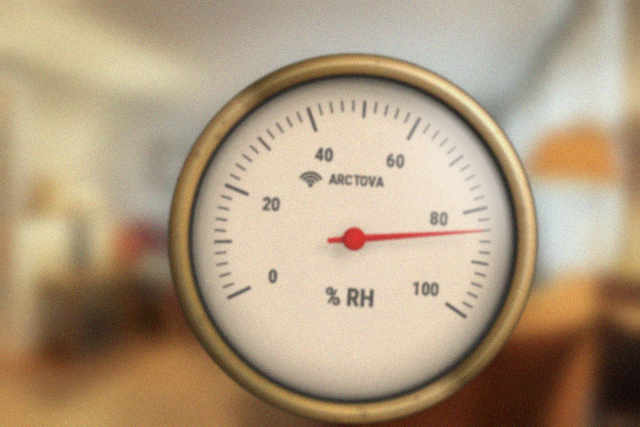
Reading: {"value": 84, "unit": "%"}
